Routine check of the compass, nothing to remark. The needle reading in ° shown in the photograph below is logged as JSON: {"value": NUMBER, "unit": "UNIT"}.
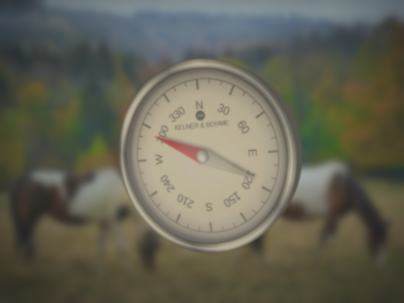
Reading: {"value": 295, "unit": "°"}
